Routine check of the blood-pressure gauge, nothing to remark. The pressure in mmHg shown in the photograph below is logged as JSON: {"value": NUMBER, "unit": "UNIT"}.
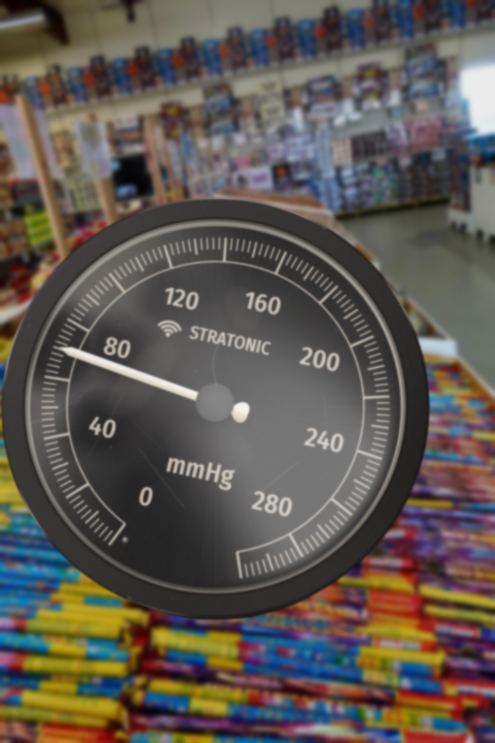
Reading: {"value": 70, "unit": "mmHg"}
